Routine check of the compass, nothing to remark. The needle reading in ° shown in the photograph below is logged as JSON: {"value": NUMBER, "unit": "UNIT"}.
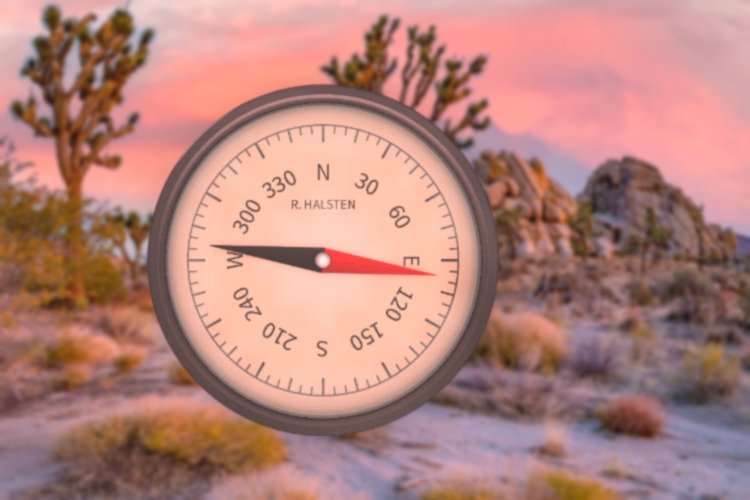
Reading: {"value": 97.5, "unit": "°"}
